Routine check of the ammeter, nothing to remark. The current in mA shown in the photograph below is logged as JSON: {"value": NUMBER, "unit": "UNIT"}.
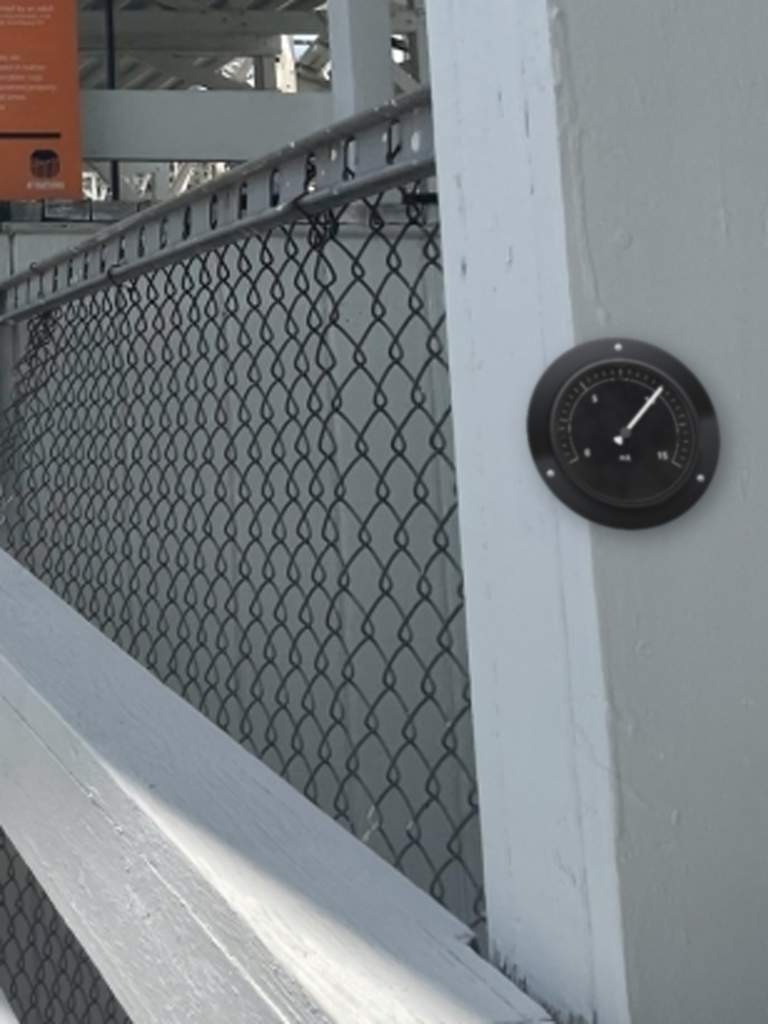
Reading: {"value": 10, "unit": "mA"}
